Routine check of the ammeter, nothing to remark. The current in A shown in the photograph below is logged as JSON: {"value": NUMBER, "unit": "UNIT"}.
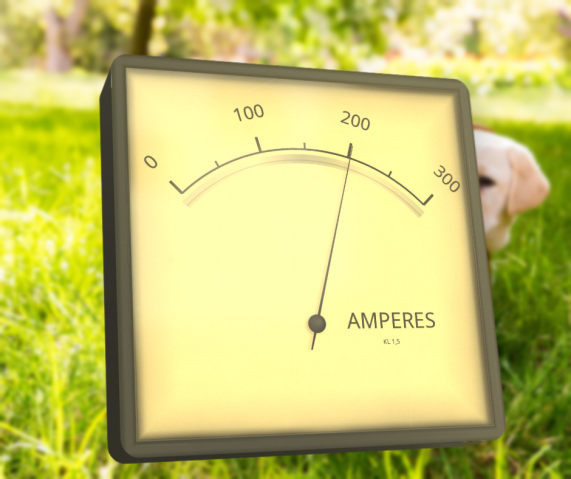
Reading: {"value": 200, "unit": "A"}
